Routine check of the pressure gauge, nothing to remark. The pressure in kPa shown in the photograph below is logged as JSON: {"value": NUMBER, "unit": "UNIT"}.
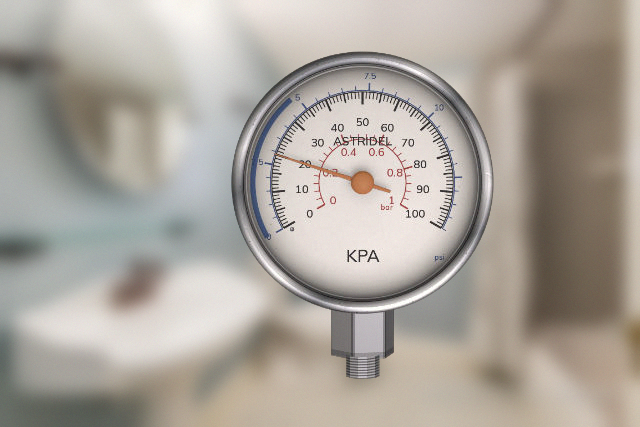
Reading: {"value": 20, "unit": "kPa"}
